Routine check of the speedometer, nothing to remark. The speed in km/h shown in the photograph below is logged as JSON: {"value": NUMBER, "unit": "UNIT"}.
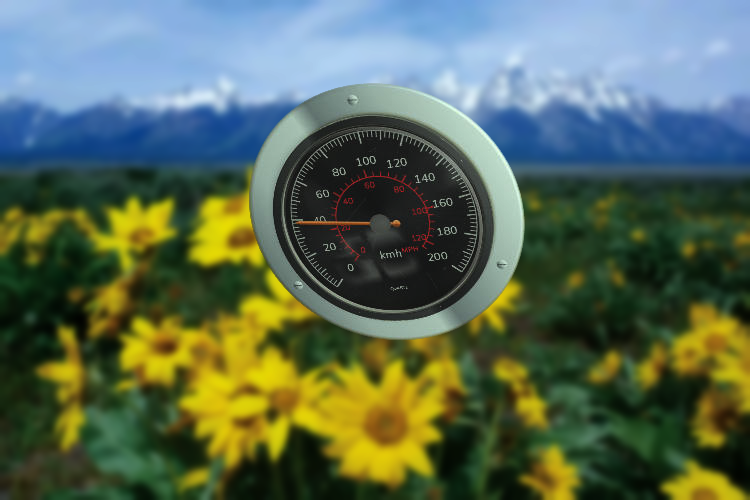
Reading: {"value": 40, "unit": "km/h"}
